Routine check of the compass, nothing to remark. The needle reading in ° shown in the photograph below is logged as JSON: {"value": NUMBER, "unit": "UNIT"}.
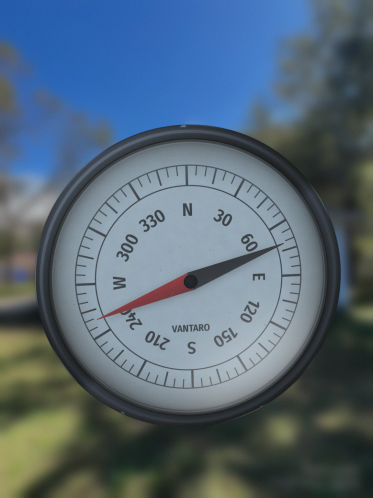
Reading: {"value": 250, "unit": "°"}
